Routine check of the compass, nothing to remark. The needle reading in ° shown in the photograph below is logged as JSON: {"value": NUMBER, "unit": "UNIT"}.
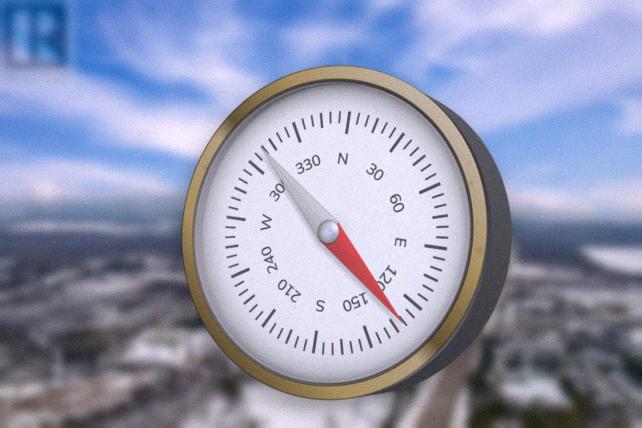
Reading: {"value": 130, "unit": "°"}
